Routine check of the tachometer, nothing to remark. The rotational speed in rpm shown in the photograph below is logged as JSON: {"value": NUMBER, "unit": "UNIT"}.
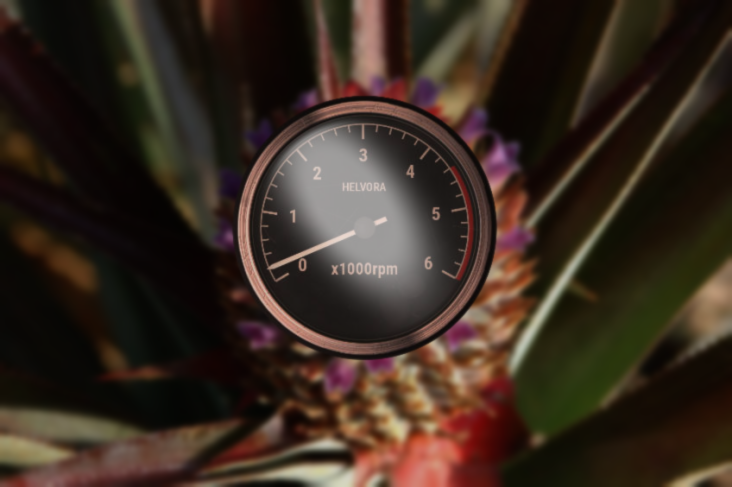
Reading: {"value": 200, "unit": "rpm"}
